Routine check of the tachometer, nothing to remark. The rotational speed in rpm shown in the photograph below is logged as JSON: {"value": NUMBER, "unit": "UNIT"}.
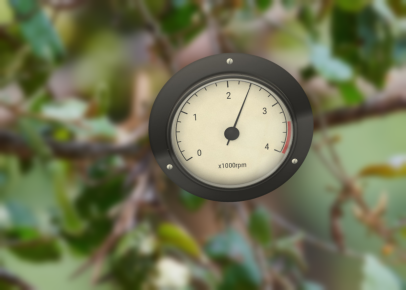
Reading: {"value": 2400, "unit": "rpm"}
